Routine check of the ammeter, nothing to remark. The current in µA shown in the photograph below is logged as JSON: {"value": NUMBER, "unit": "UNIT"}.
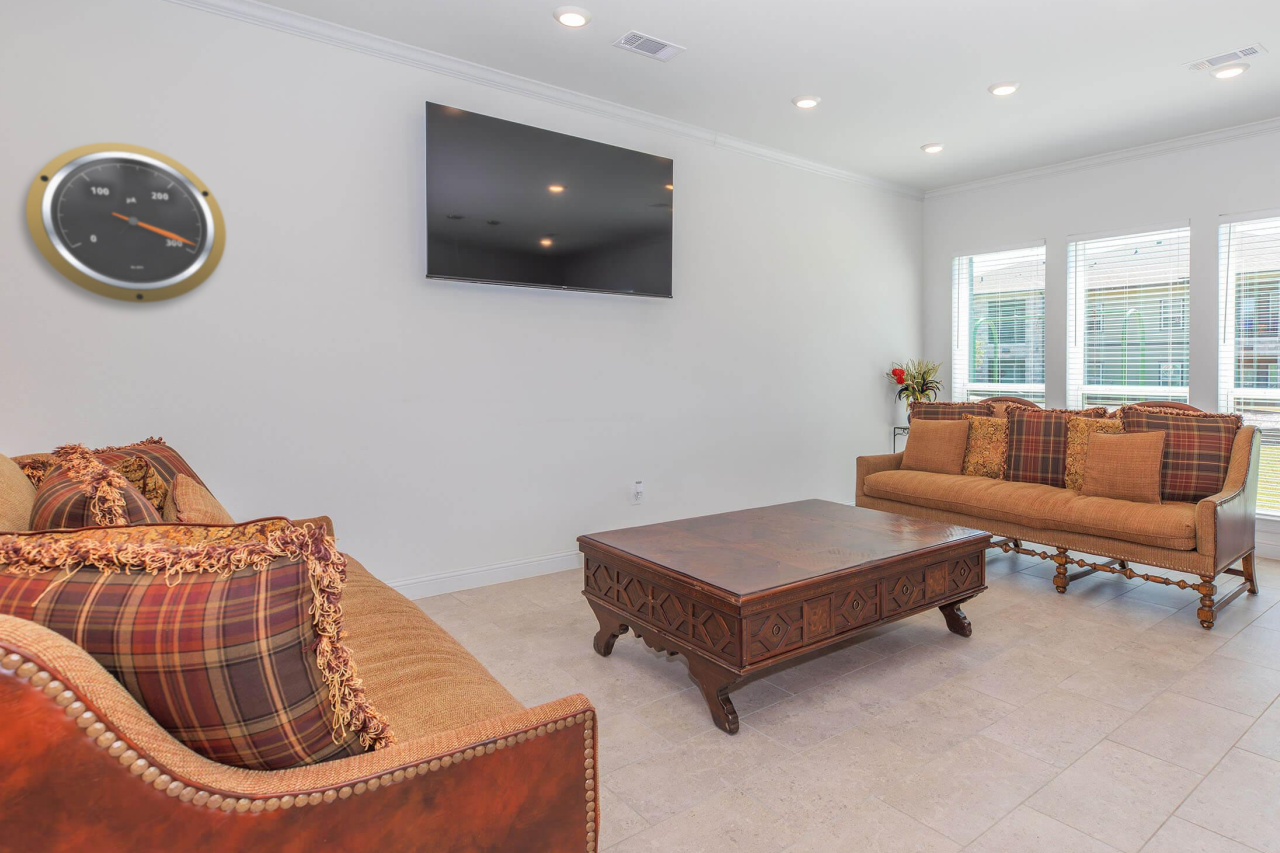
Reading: {"value": 290, "unit": "µA"}
